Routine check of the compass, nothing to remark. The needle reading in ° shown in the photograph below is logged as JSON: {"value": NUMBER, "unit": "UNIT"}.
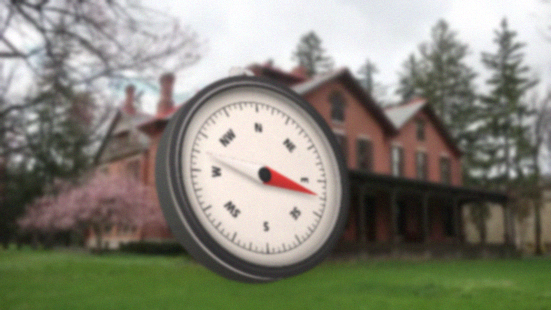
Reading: {"value": 105, "unit": "°"}
